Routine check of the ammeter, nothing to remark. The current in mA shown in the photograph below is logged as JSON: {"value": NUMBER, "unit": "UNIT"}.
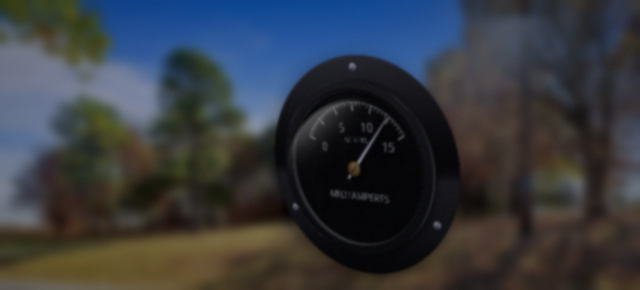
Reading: {"value": 12.5, "unit": "mA"}
